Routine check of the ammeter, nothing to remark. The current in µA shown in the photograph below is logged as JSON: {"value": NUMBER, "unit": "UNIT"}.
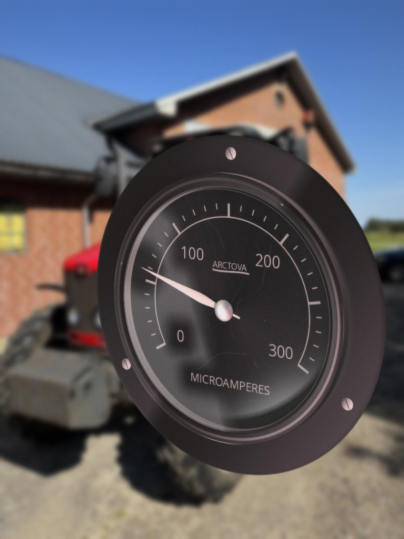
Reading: {"value": 60, "unit": "µA"}
